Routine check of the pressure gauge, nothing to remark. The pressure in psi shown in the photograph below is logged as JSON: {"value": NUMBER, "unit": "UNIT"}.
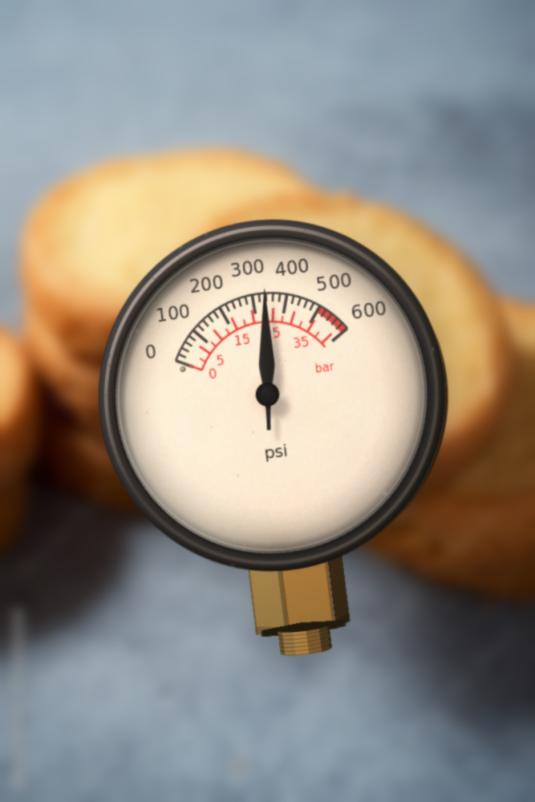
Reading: {"value": 340, "unit": "psi"}
